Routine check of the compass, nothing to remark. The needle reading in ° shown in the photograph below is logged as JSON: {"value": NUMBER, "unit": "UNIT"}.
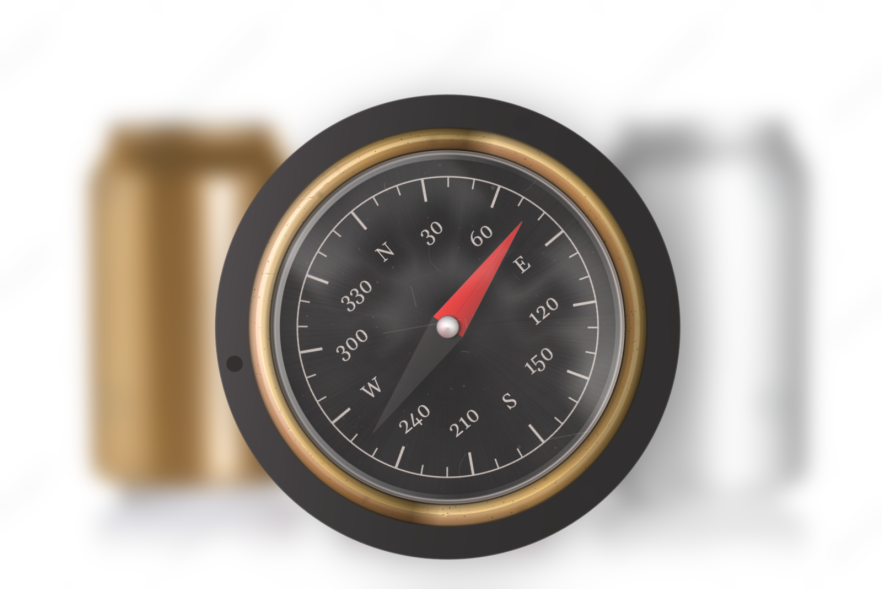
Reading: {"value": 75, "unit": "°"}
